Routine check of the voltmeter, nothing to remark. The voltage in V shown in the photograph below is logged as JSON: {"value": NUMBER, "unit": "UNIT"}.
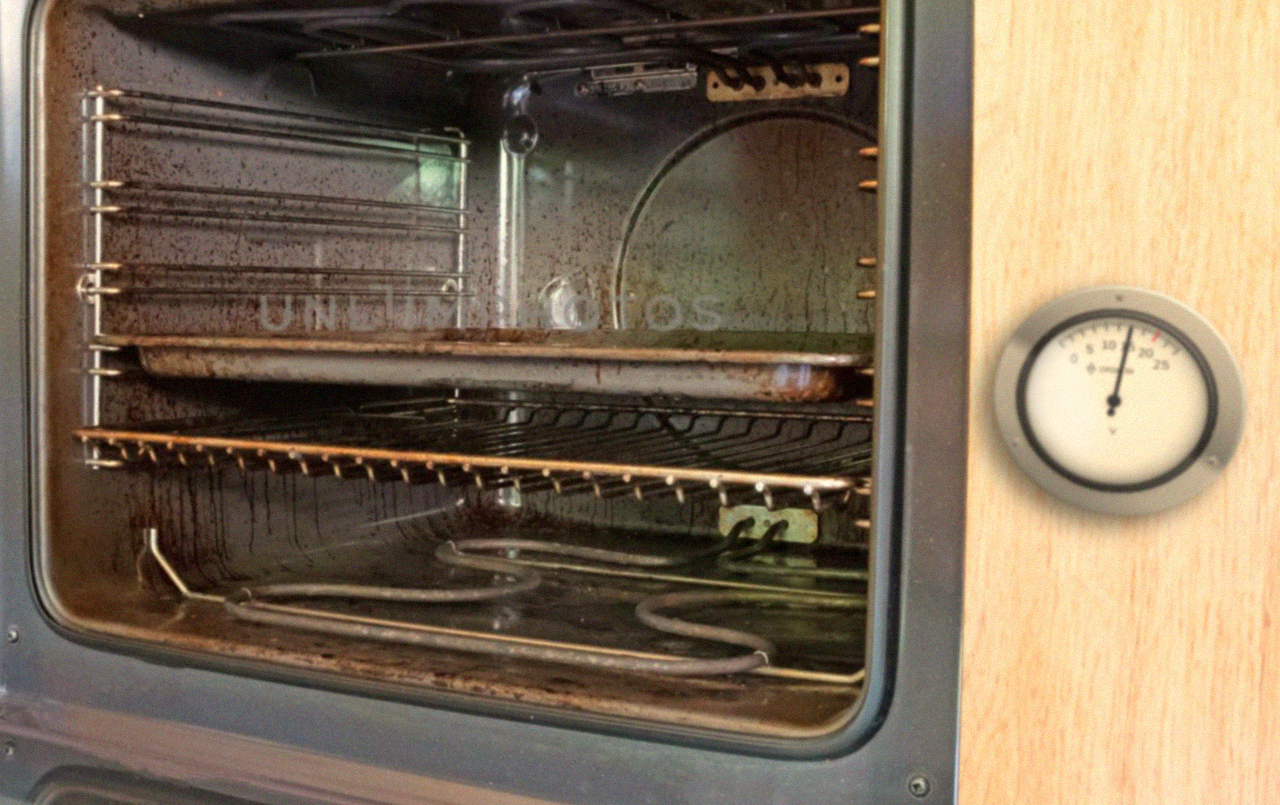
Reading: {"value": 15, "unit": "V"}
